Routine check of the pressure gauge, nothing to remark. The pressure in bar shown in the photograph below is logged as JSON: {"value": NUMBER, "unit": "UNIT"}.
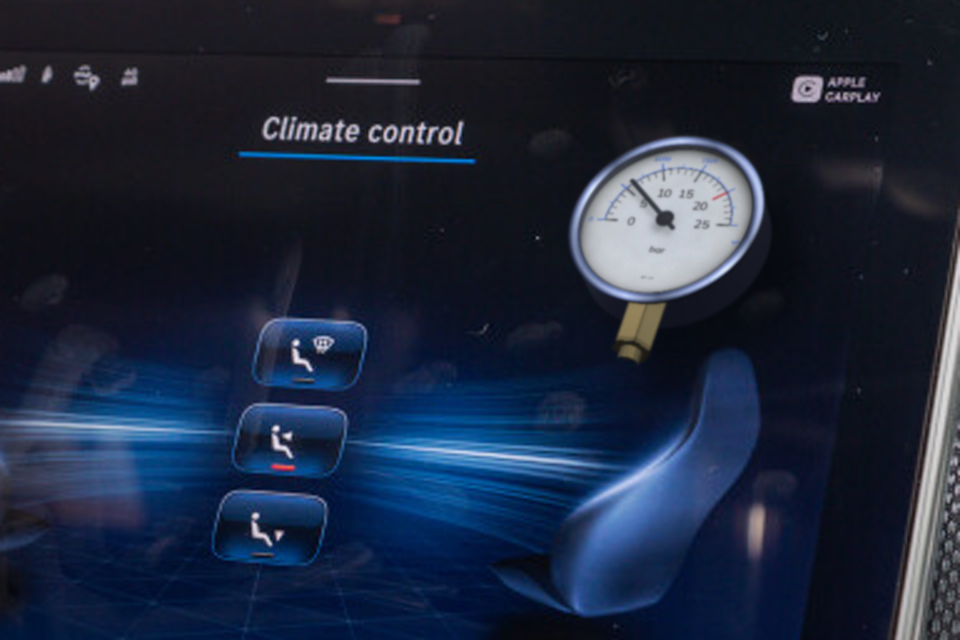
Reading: {"value": 6, "unit": "bar"}
